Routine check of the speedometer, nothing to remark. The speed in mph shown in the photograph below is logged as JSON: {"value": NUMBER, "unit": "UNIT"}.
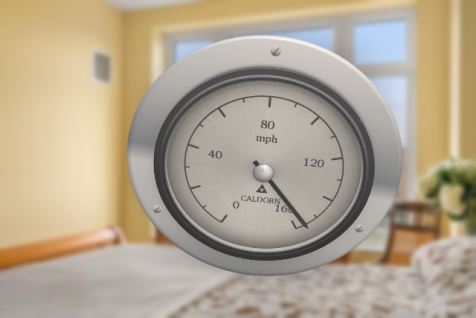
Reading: {"value": 155, "unit": "mph"}
